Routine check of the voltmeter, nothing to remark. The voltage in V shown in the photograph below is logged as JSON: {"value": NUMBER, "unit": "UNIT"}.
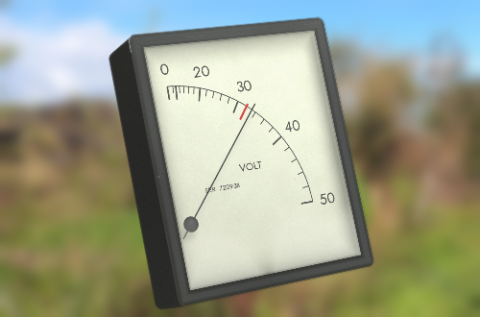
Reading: {"value": 33, "unit": "V"}
